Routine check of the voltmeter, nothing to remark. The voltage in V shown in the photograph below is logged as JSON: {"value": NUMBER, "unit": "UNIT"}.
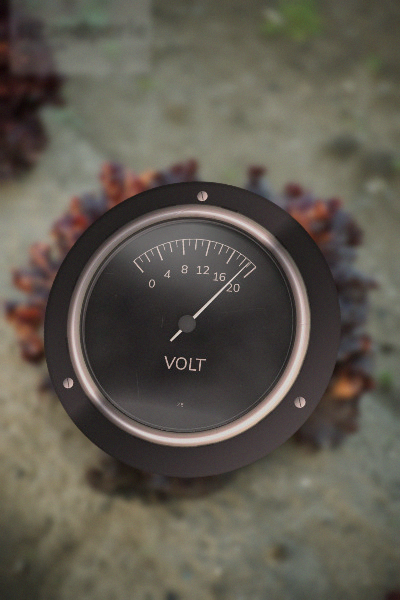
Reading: {"value": 19, "unit": "V"}
